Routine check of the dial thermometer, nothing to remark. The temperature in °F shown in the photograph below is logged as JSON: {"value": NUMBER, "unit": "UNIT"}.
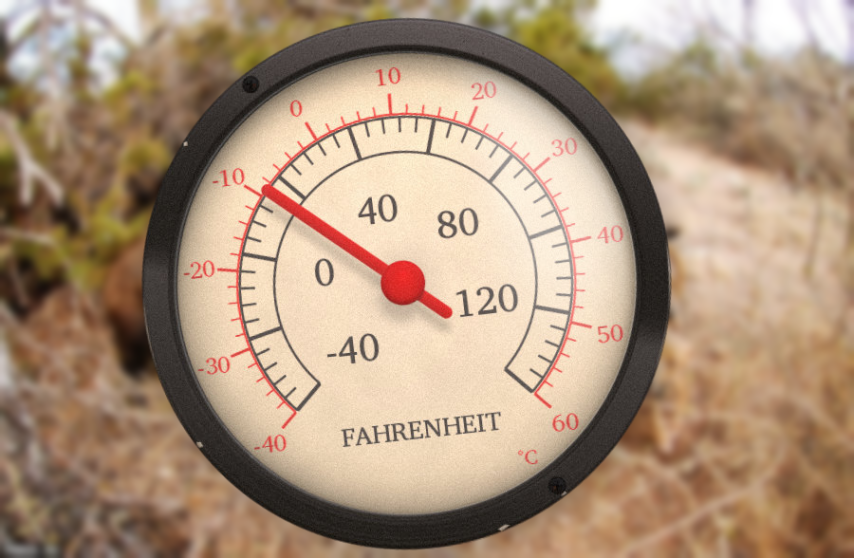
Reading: {"value": 16, "unit": "°F"}
